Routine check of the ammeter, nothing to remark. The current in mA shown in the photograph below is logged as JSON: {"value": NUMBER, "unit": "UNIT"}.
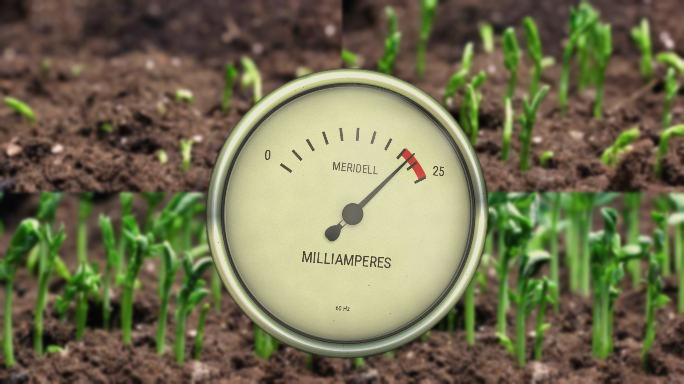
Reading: {"value": 21.25, "unit": "mA"}
